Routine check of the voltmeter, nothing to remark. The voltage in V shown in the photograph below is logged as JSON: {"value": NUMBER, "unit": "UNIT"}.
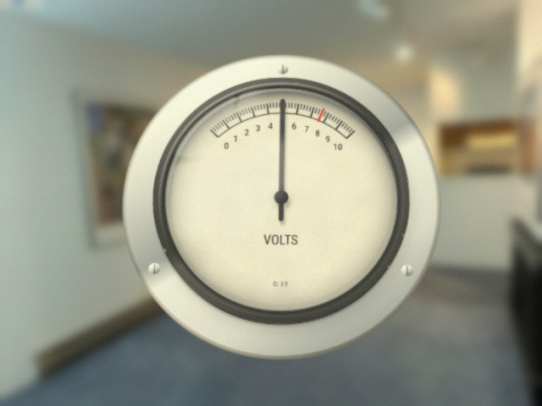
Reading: {"value": 5, "unit": "V"}
